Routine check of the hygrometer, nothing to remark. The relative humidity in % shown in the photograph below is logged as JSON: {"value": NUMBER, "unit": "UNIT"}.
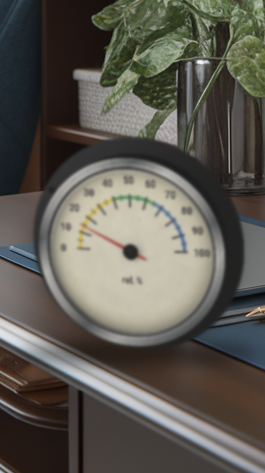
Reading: {"value": 15, "unit": "%"}
